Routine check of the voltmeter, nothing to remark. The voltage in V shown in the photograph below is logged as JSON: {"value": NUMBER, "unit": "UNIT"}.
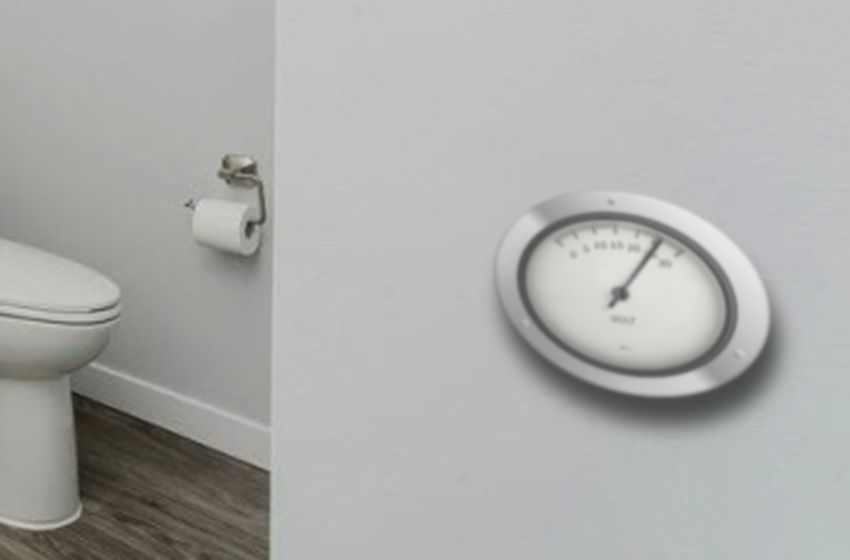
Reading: {"value": 25, "unit": "V"}
